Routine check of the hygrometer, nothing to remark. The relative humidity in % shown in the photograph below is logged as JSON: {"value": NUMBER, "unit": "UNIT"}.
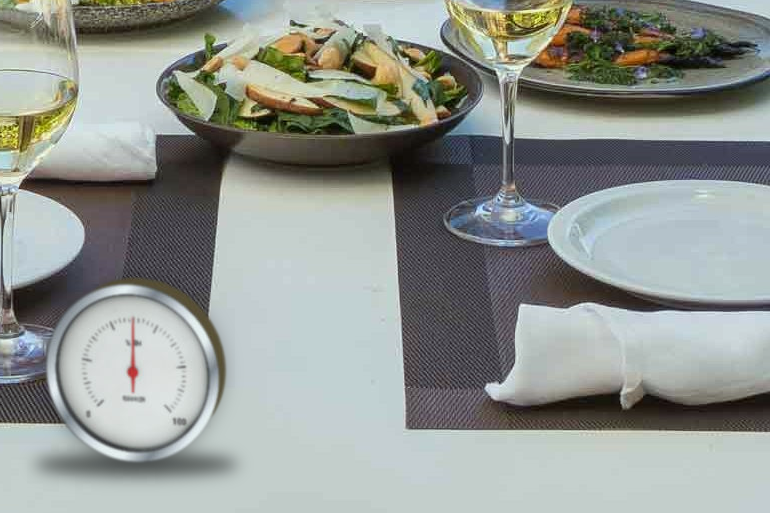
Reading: {"value": 50, "unit": "%"}
